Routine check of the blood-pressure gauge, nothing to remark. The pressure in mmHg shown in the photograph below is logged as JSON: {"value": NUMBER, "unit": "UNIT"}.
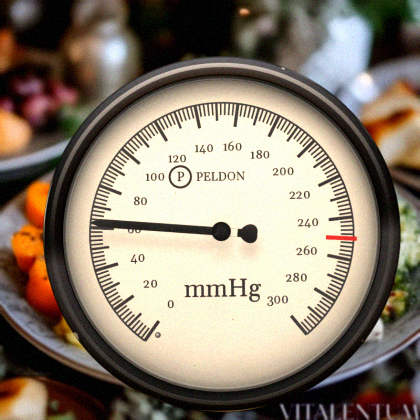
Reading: {"value": 62, "unit": "mmHg"}
